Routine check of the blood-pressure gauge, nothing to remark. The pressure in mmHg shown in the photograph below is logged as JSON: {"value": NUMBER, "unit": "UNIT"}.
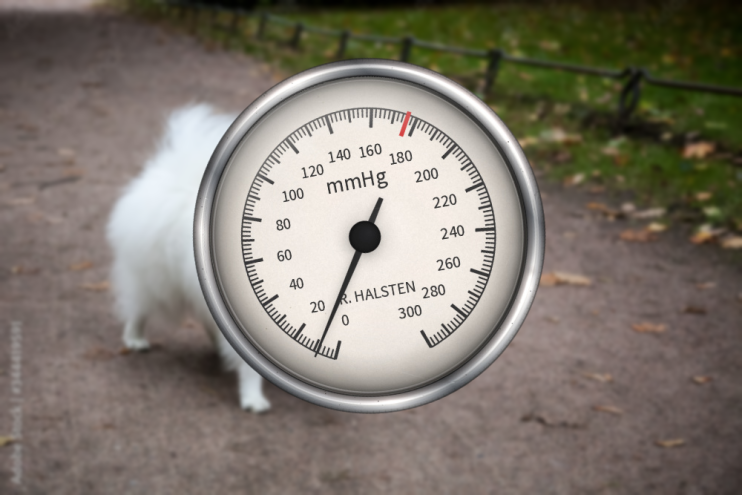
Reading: {"value": 8, "unit": "mmHg"}
